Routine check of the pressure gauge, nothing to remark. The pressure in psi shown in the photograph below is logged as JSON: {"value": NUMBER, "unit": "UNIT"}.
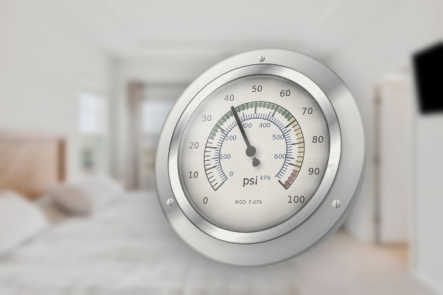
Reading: {"value": 40, "unit": "psi"}
